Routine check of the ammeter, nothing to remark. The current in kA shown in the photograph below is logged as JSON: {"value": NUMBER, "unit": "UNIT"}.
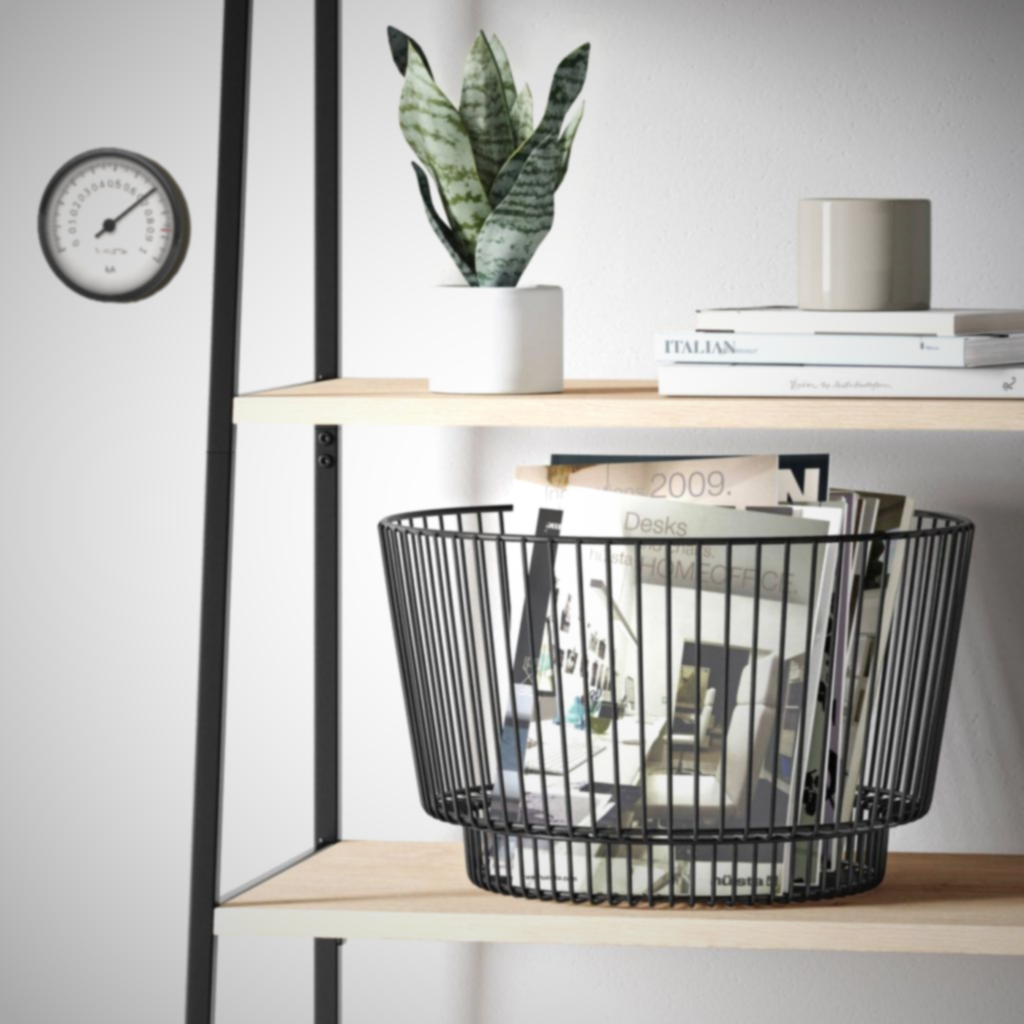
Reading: {"value": 0.7, "unit": "kA"}
